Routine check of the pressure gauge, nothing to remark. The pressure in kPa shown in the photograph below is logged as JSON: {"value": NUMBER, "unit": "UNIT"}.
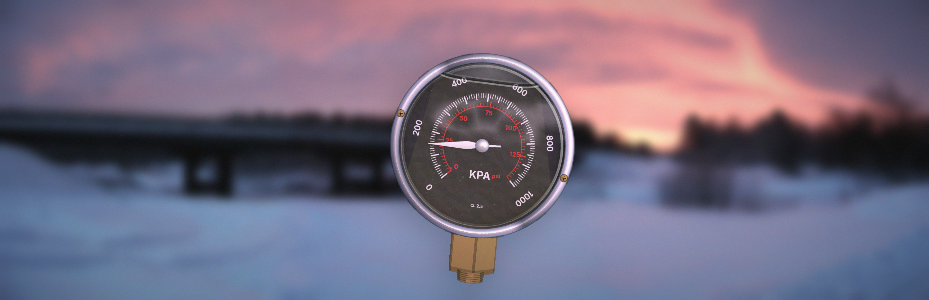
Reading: {"value": 150, "unit": "kPa"}
